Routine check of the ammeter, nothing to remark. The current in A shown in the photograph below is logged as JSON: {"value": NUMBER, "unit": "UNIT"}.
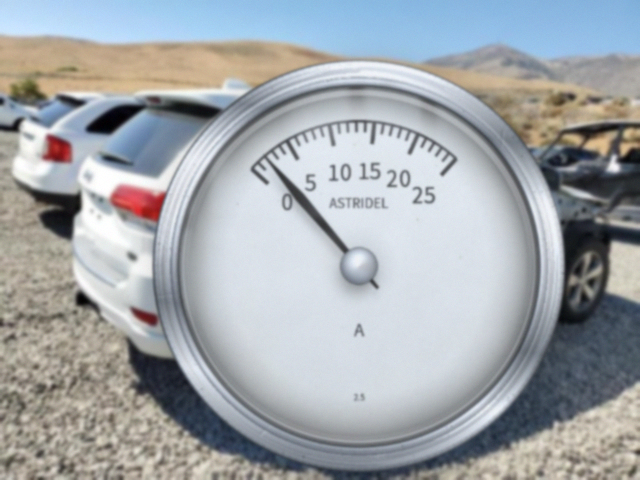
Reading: {"value": 2, "unit": "A"}
